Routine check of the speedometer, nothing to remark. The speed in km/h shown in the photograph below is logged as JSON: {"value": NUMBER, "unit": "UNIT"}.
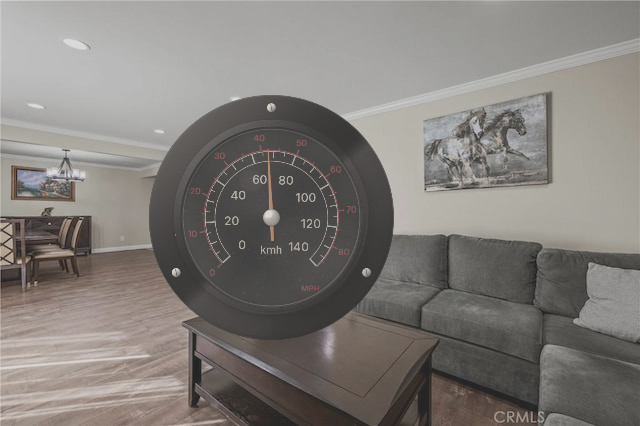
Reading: {"value": 67.5, "unit": "km/h"}
